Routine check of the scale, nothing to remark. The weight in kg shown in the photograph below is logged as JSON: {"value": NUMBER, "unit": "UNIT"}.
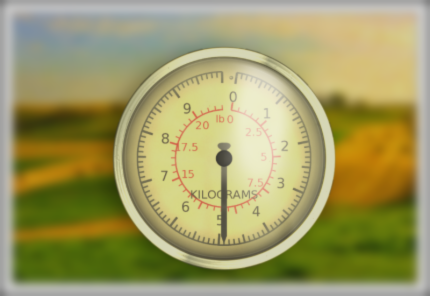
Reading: {"value": 4.9, "unit": "kg"}
